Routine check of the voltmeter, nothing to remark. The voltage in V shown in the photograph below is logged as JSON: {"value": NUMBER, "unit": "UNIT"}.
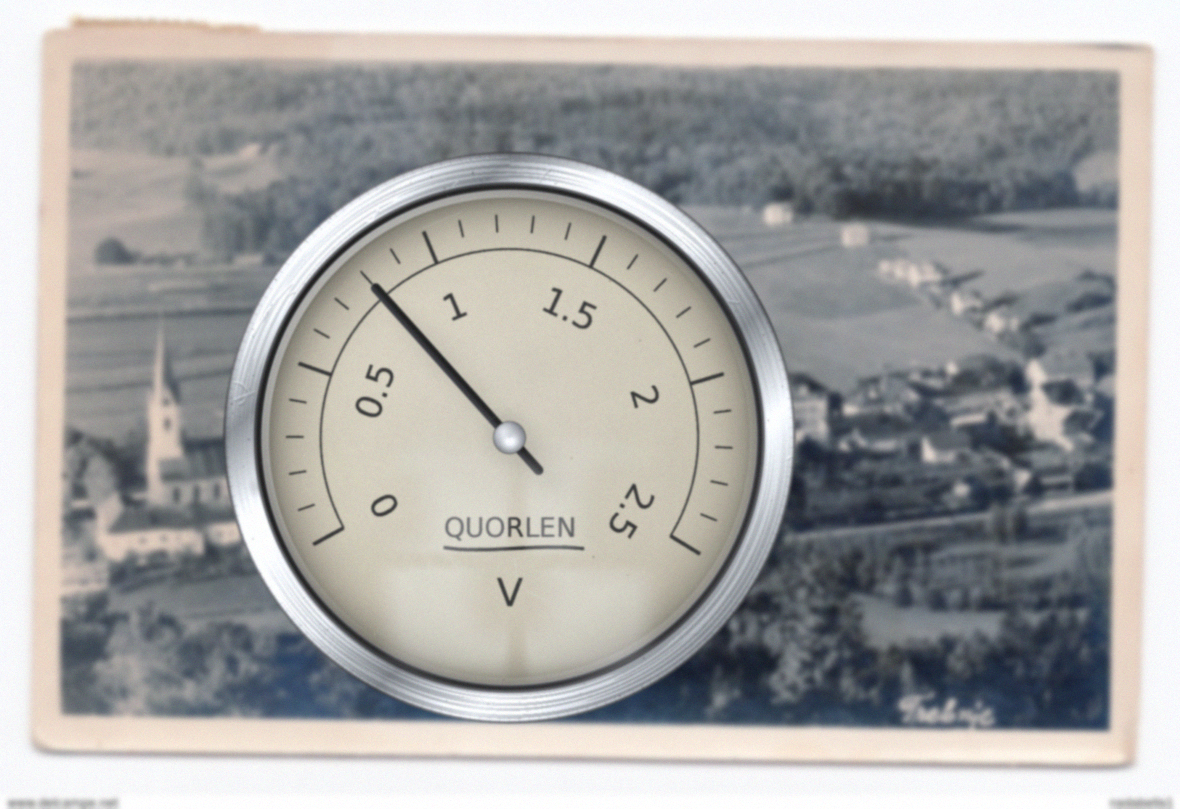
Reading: {"value": 0.8, "unit": "V"}
